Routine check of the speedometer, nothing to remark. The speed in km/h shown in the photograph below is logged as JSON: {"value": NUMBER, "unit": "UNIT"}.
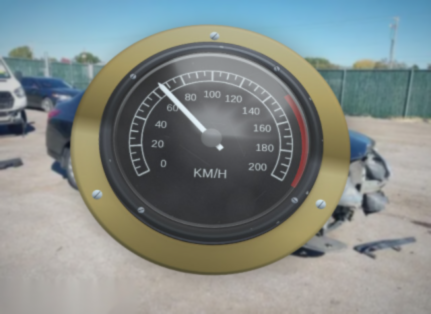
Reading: {"value": 65, "unit": "km/h"}
